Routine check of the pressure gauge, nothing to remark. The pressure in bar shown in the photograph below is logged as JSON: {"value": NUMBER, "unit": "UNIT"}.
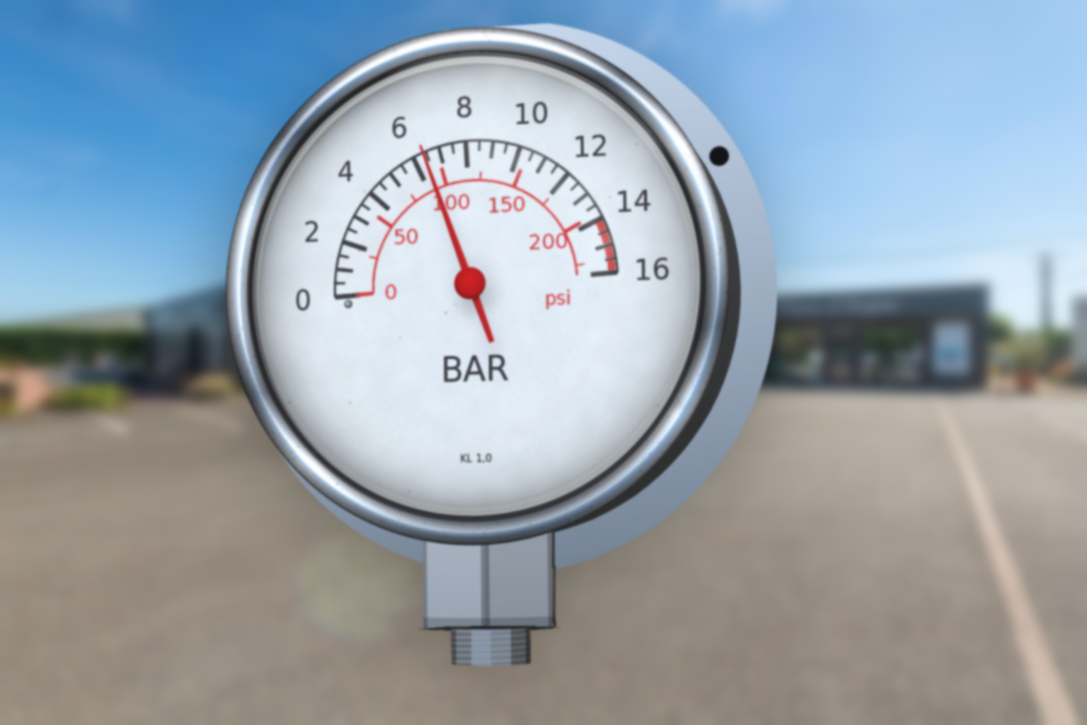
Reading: {"value": 6.5, "unit": "bar"}
